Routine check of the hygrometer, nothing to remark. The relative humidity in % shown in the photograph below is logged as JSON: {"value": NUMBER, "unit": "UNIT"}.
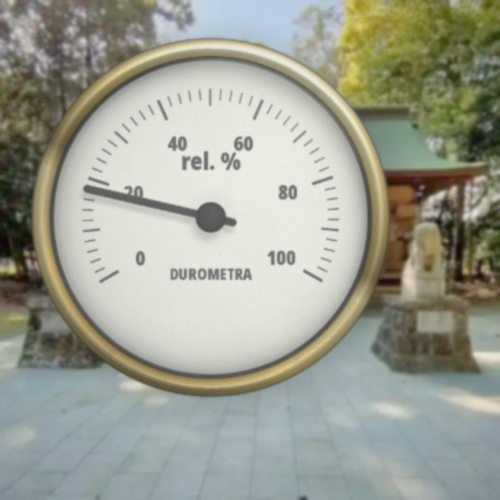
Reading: {"value": 18, "unit": "%"}
